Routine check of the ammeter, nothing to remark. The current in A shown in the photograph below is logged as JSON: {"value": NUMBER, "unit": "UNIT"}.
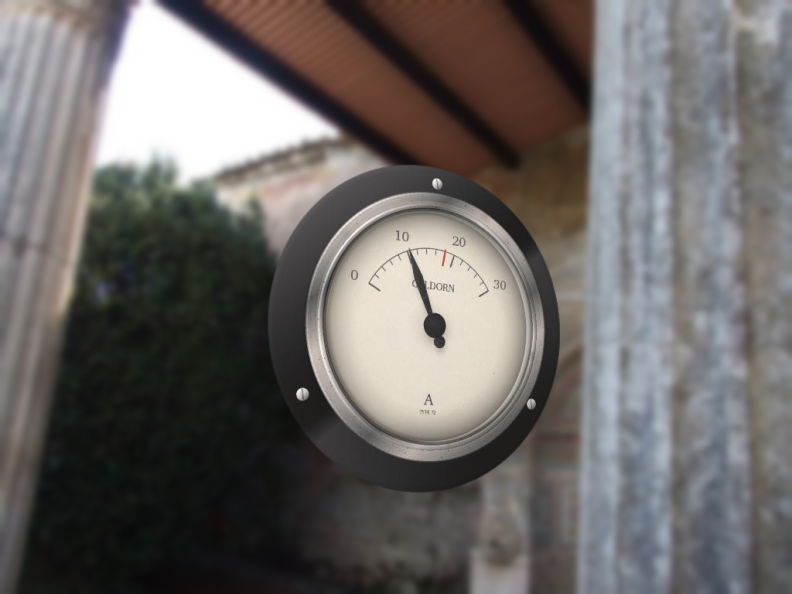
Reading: {"value": 10, "unit": "A"}
